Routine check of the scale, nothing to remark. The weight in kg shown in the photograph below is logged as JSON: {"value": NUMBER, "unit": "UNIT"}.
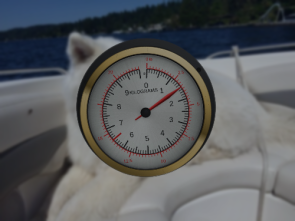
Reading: {"value": 1.5, "unit": "kg"}
